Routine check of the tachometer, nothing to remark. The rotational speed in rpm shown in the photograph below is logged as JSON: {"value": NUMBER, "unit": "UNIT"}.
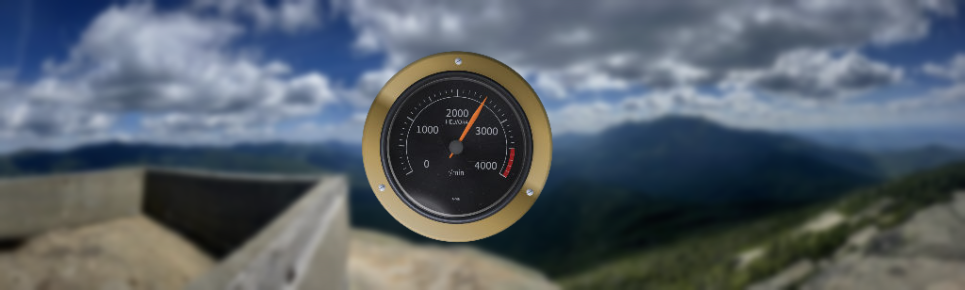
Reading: {"value": 2500, "unit": "rpm"}
